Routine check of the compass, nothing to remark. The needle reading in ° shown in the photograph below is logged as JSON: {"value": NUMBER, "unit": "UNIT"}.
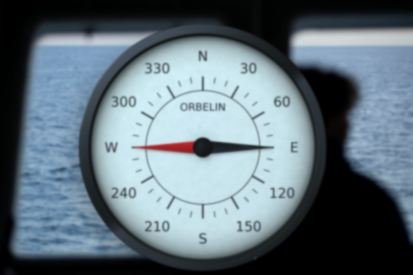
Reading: {"value": 270, "unit": "°"}
